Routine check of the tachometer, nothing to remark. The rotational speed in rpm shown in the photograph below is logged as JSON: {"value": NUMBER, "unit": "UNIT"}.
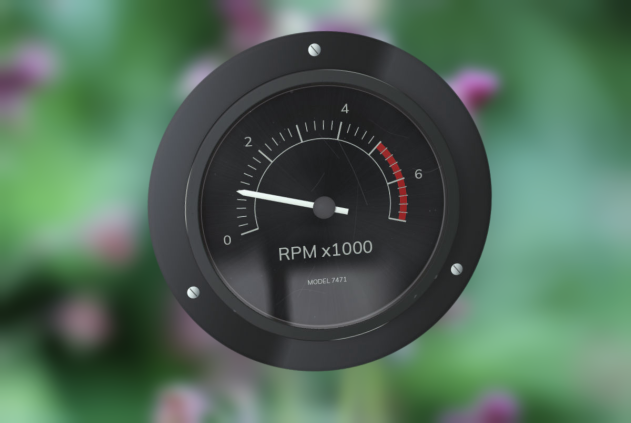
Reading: {"value": 1000, "unit": "rpm"}
